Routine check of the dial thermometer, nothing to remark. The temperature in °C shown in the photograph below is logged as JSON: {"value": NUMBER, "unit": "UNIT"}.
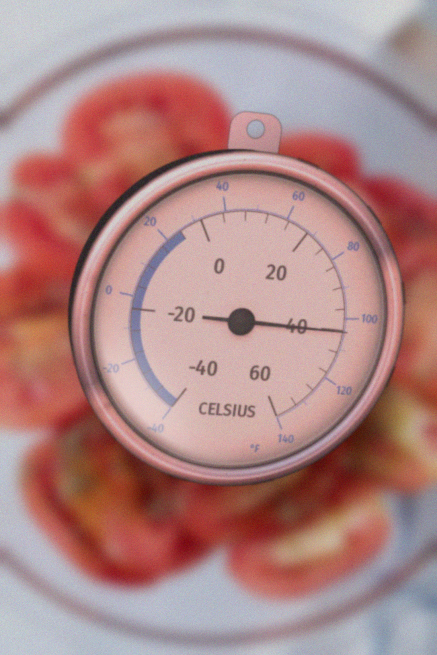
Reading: {"value": 40, "unit": "°C"}
